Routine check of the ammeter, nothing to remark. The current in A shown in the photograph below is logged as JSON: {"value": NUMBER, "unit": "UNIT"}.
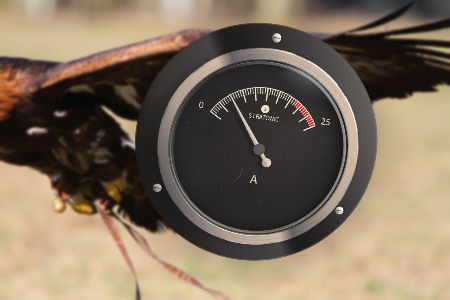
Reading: {"value": 5, "unit": "A"}
